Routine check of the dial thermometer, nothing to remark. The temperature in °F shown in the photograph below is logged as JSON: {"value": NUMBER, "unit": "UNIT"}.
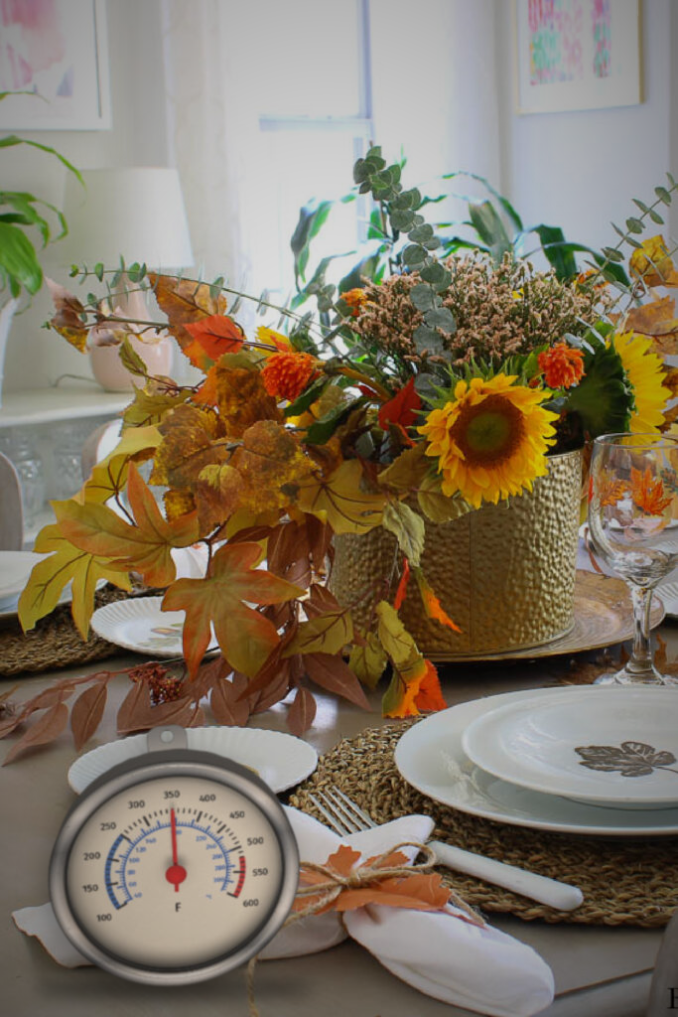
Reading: {"value": 350, "unit": "°F"}
